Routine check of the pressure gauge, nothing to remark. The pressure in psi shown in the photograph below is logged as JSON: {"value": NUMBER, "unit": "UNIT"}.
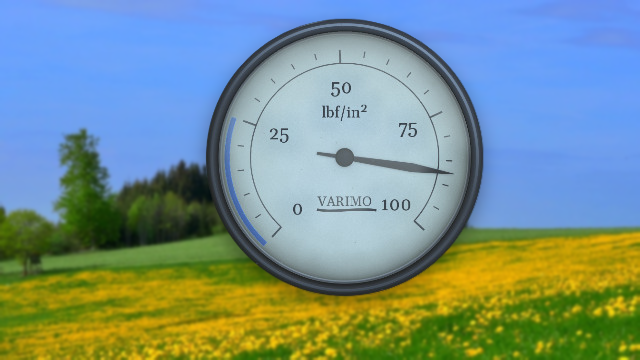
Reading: {"value": 87.5, "unit": "psi"}
